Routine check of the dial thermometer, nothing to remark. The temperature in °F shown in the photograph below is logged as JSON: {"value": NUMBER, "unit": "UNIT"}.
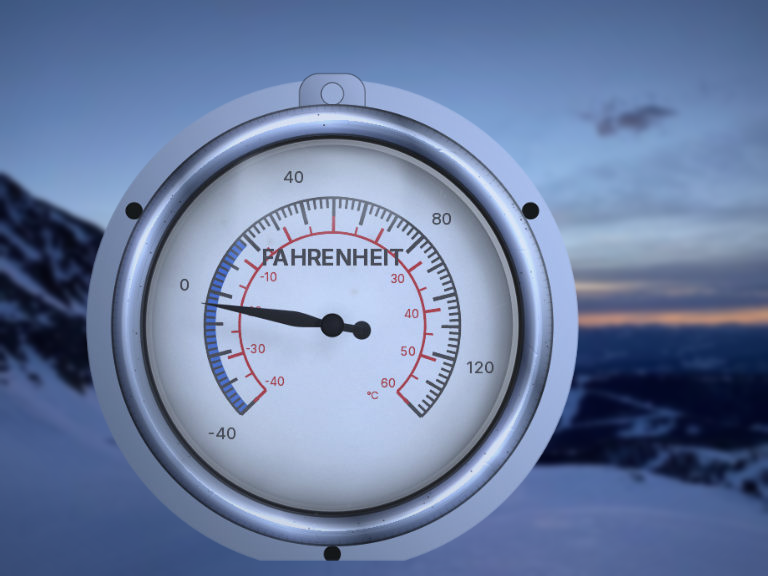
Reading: {"value": -4, "unit": "°F"}
